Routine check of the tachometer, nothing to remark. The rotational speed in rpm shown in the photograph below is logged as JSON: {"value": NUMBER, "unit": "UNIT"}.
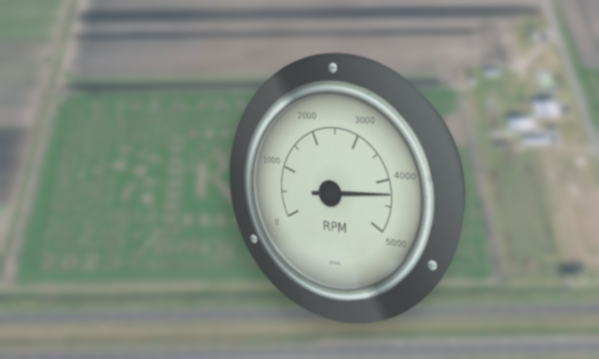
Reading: {"value": 4250, "unit": "rpm"}
